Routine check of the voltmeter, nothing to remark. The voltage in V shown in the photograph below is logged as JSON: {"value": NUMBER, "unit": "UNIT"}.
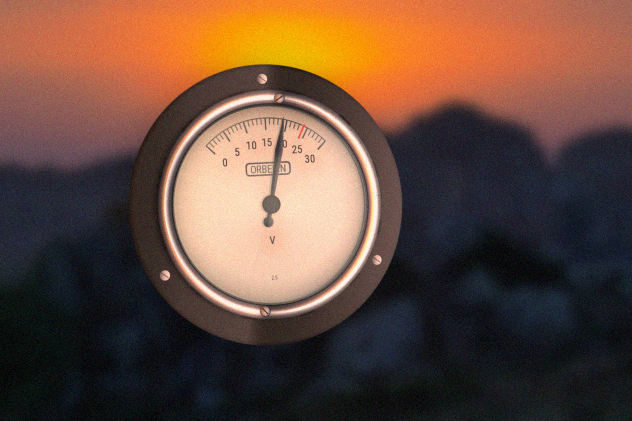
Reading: {"value": 19, "unit": "V"}
